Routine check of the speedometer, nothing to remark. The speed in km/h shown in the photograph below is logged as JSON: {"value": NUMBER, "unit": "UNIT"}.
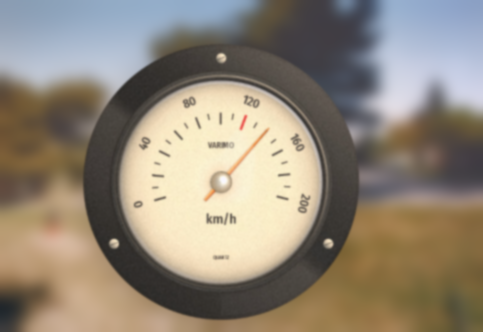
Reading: {"value": 140, "unit": "km/h"}
